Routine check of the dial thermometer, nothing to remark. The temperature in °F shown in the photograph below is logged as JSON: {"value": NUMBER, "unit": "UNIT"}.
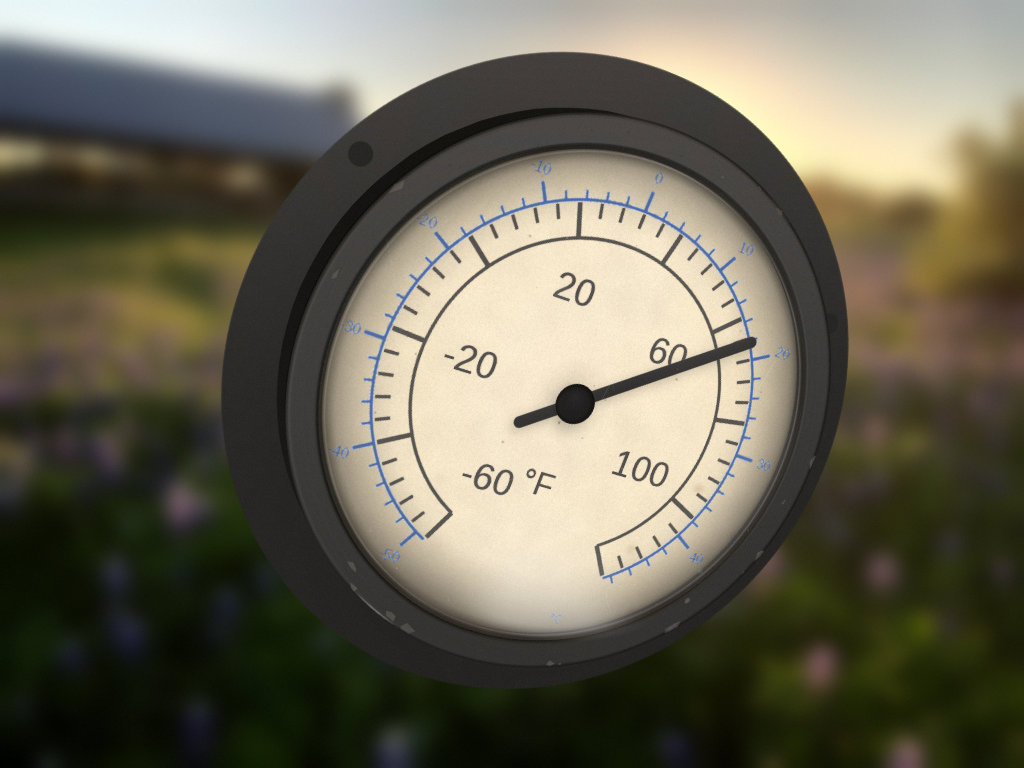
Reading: {"value": 64, "unit": "°F"}
